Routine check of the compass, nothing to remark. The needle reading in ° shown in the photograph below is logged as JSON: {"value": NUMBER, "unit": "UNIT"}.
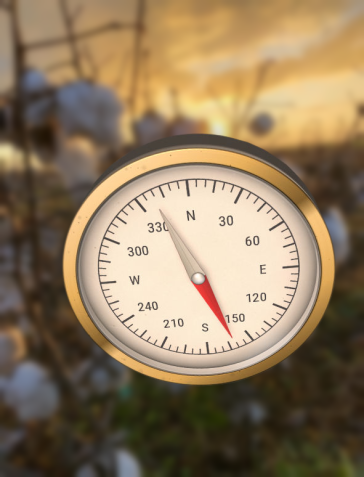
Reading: {"value": 160, "unit": "°"}
